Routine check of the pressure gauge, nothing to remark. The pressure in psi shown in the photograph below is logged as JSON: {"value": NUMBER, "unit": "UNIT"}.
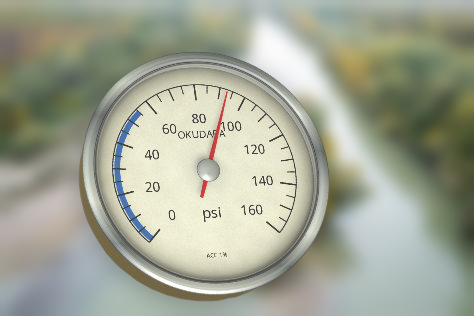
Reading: {"value": 92.5, "unit": "psi"}
